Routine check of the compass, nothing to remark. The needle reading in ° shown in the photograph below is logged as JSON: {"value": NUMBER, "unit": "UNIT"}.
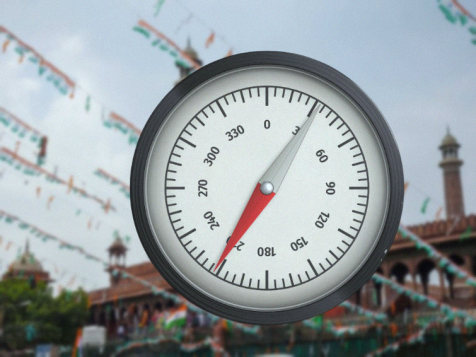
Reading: {"value": 212.5, "unit": "°"}
